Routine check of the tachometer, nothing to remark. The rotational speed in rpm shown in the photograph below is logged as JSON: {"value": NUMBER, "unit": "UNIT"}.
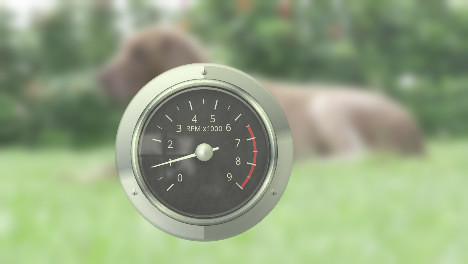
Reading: {"value": 1000, "unit": "rpm"}
